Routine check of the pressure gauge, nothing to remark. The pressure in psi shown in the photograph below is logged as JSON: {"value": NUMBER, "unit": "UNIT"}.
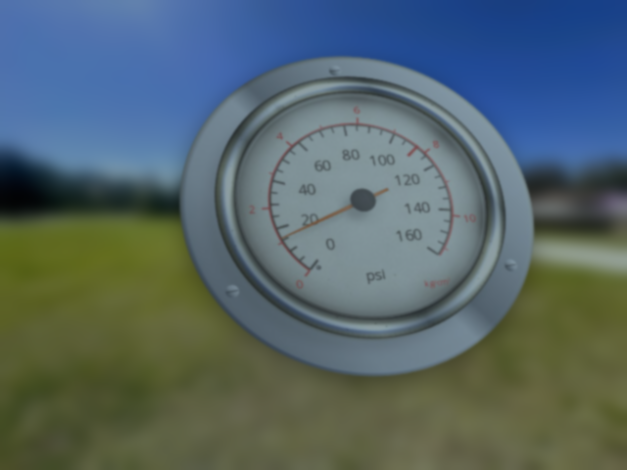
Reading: {"value": 15, "unit": "psi"}
